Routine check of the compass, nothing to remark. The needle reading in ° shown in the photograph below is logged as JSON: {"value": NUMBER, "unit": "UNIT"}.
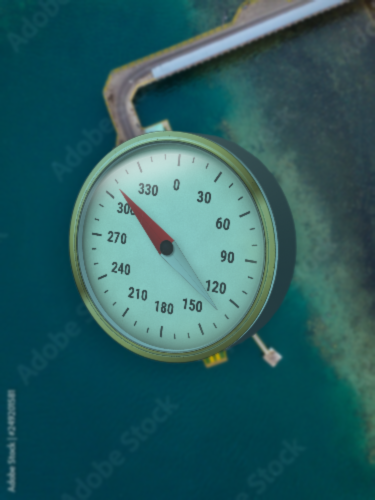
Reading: {"value": 310, "unit": "°"}
